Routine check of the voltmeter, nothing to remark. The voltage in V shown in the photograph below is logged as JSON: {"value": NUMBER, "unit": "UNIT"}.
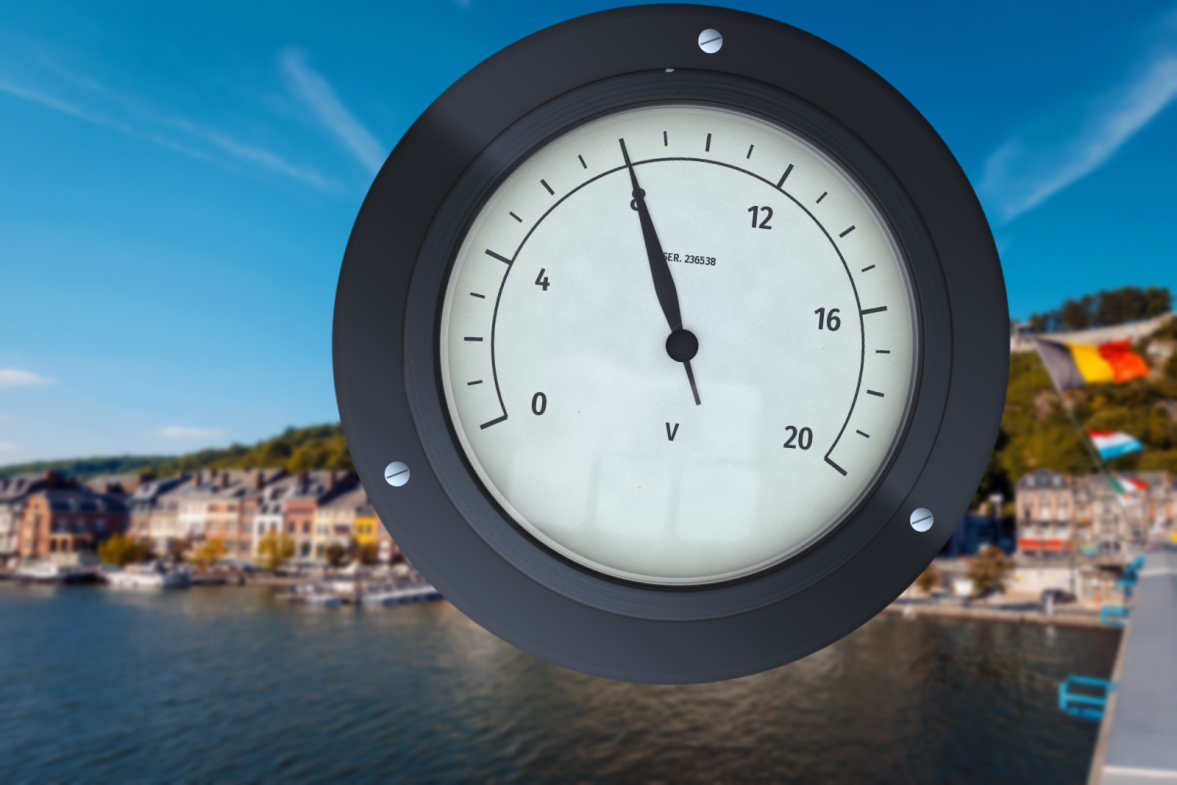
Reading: {"value": 8, "unit": "V"}
